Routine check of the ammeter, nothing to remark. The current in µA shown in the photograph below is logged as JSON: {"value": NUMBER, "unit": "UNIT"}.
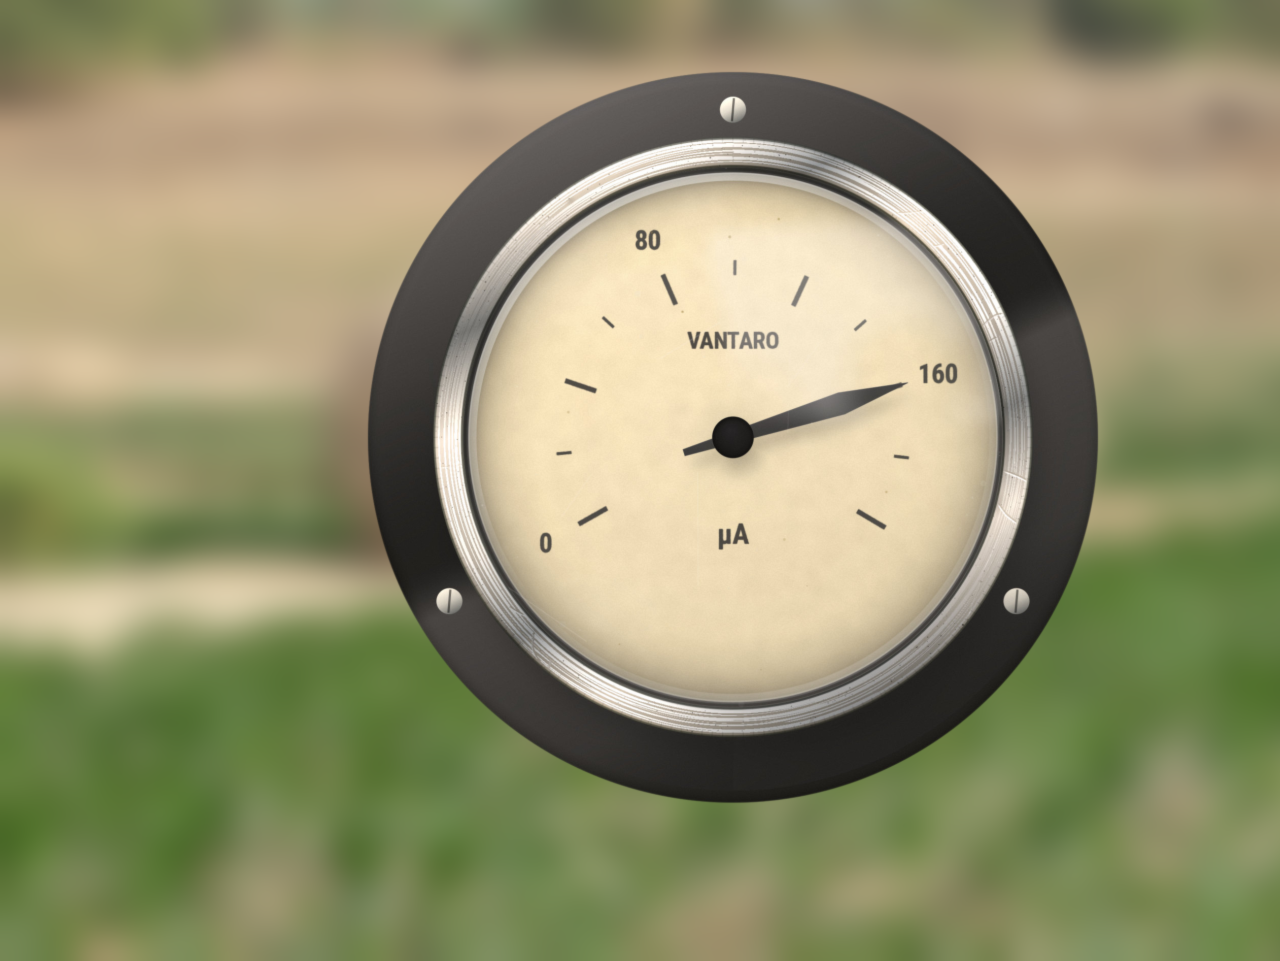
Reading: {"value": 160, "unit": "µA"}
